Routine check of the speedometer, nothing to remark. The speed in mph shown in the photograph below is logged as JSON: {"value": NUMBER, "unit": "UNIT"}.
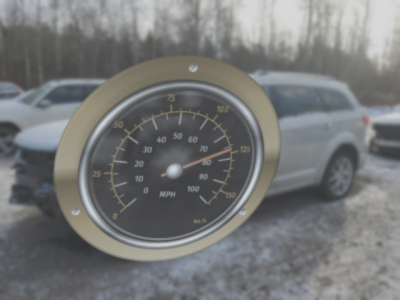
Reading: {"value": 75, "unit": "mph"}
